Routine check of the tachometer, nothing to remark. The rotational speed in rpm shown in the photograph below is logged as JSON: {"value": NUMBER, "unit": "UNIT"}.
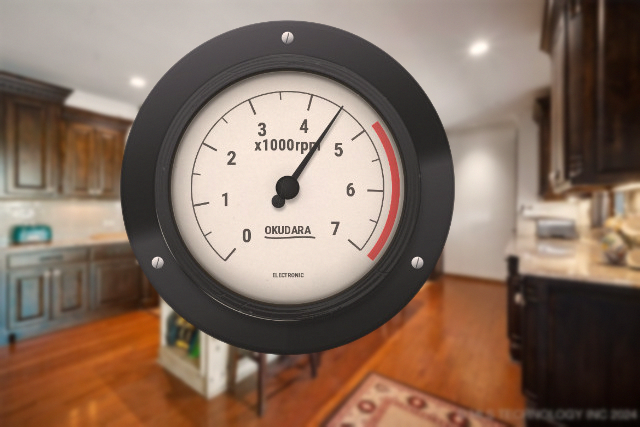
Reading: {"value": 4500, "unit": "rpm"}
